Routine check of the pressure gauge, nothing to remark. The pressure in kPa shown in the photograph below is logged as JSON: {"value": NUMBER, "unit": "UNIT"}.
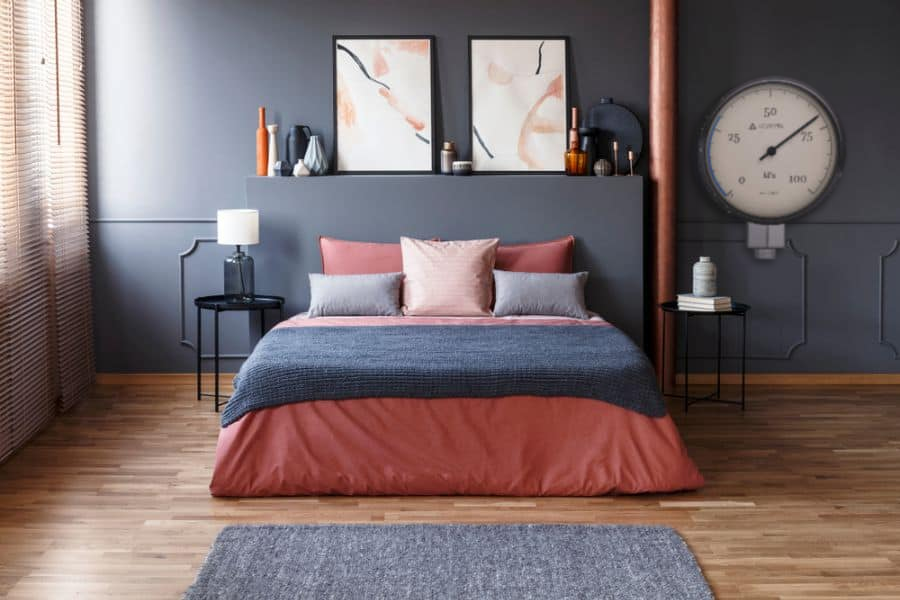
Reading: {"value": 70, "unit": "kPa"}
